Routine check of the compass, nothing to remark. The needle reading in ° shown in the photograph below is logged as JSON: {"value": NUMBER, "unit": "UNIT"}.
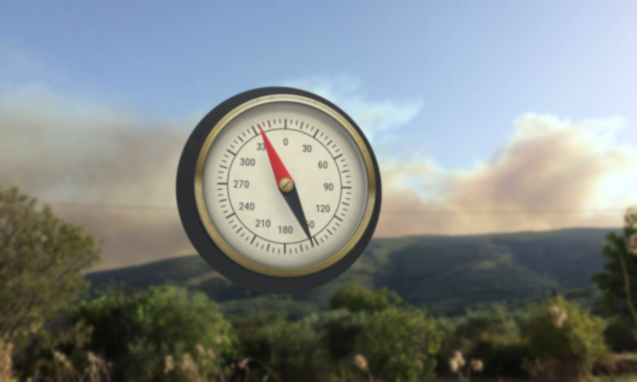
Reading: {"value": 335, "unit": "°"}
